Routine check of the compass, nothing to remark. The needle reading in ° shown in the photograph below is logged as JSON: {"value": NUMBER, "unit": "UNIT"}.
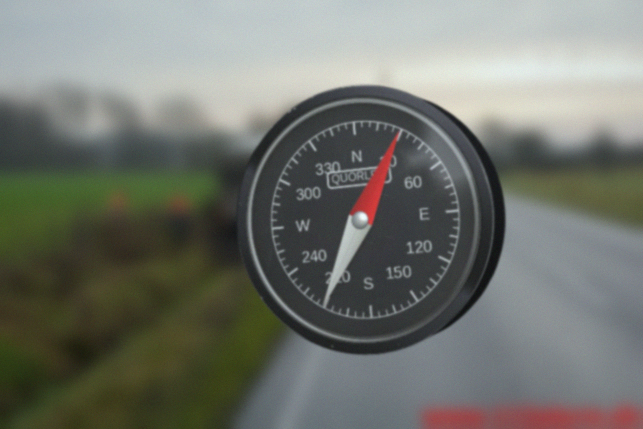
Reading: {"value": 30, "unit": "°"}
